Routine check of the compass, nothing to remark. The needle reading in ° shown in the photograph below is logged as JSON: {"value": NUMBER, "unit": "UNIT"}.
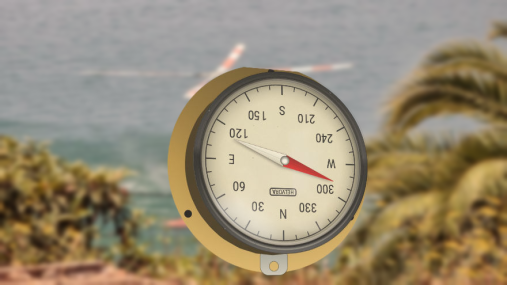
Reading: {"value": 290, "unit": "°"}
